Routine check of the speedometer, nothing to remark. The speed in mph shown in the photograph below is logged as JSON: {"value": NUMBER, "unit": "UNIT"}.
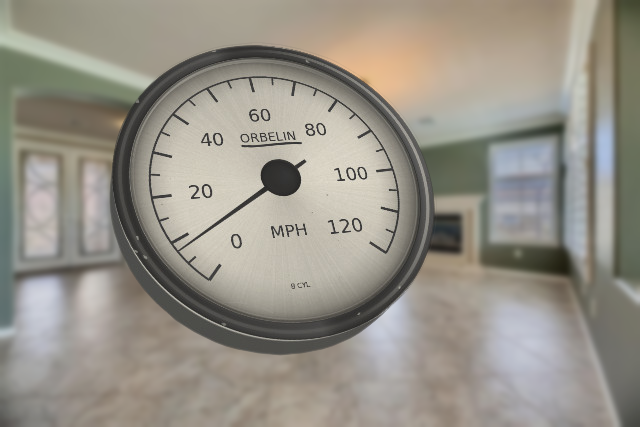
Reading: {"value": 7.5, "unit": "mph"}
